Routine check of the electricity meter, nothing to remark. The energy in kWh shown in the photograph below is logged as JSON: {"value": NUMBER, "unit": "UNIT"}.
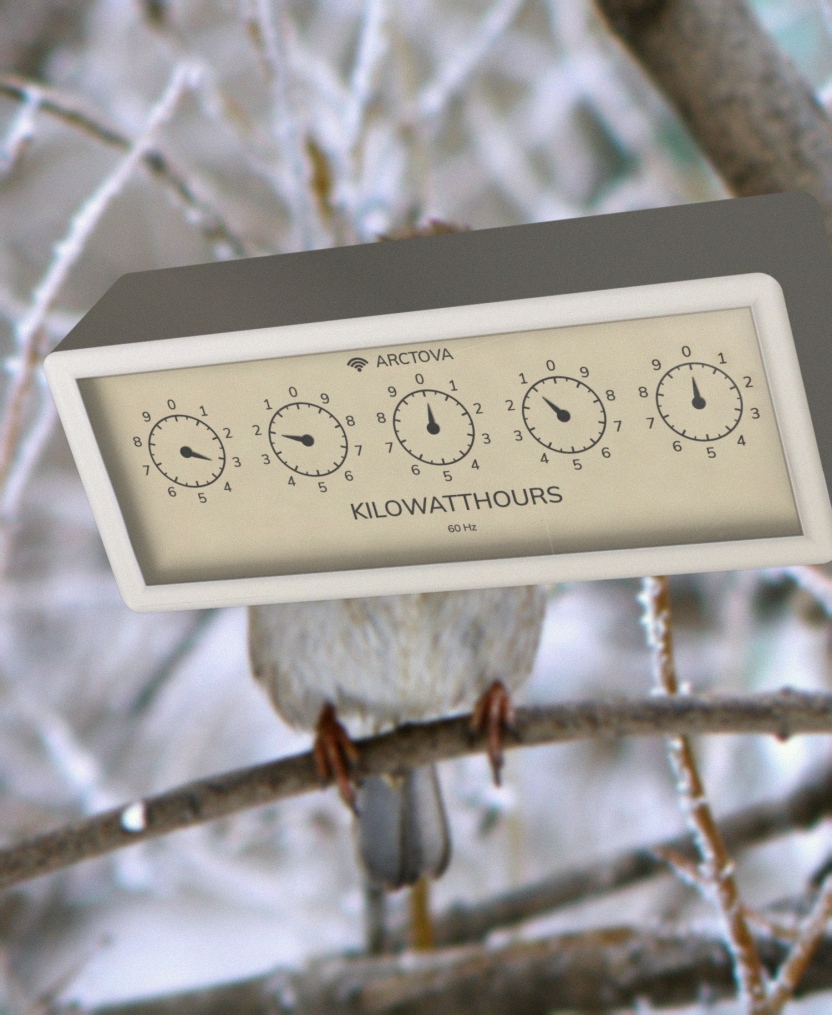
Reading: {"value": 32010, "unit": "kWh"}
